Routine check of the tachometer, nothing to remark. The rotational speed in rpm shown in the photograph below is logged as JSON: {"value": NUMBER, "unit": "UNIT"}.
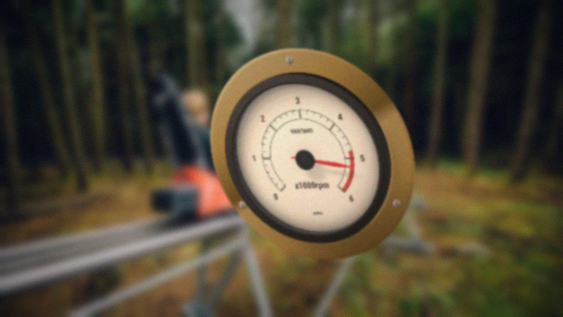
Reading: {"value": 5200, "unit": "rpm"}
